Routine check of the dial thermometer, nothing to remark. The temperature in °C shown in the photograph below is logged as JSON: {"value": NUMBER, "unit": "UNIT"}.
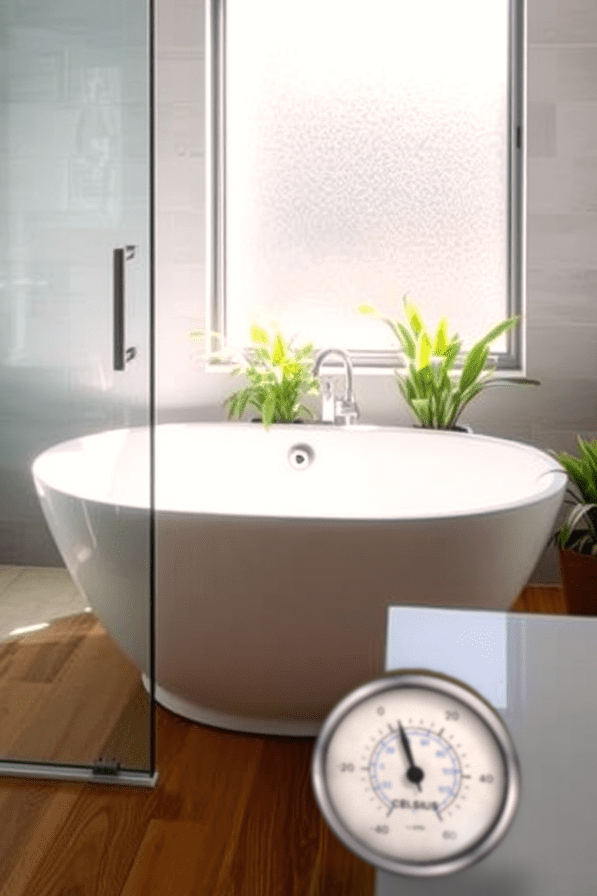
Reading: {"value": 4, "unit": "°C"}
